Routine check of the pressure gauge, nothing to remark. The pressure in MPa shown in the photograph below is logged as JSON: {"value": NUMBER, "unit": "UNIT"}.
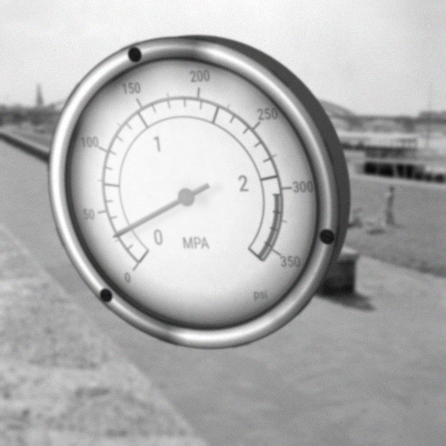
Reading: {"value": 0.2, "unit": "MPa"}
